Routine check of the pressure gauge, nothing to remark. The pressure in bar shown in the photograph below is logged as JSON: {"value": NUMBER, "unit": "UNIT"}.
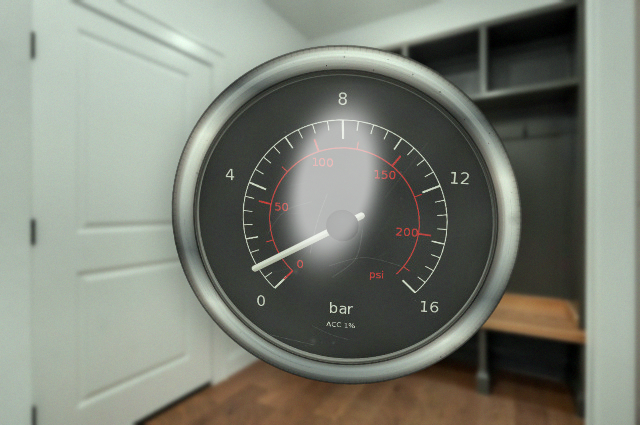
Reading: {"value": 1, "unit": "bar"}
